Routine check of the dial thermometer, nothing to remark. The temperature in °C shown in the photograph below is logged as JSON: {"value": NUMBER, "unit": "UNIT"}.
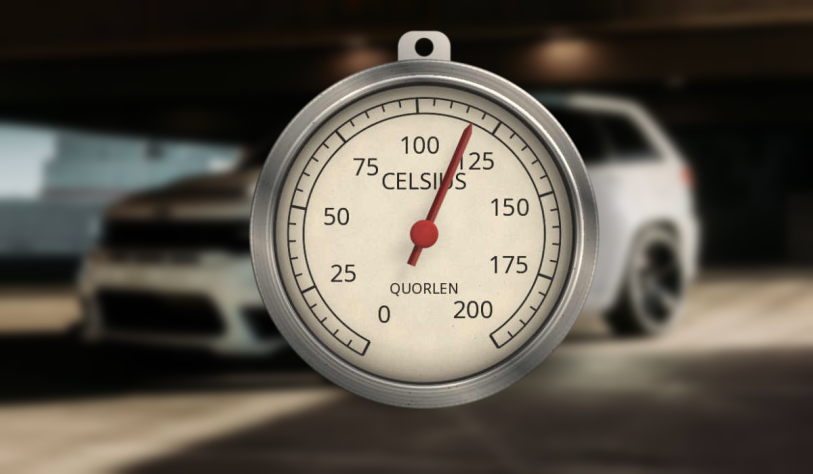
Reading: {"value": 117.5, "unit": "°C"}
